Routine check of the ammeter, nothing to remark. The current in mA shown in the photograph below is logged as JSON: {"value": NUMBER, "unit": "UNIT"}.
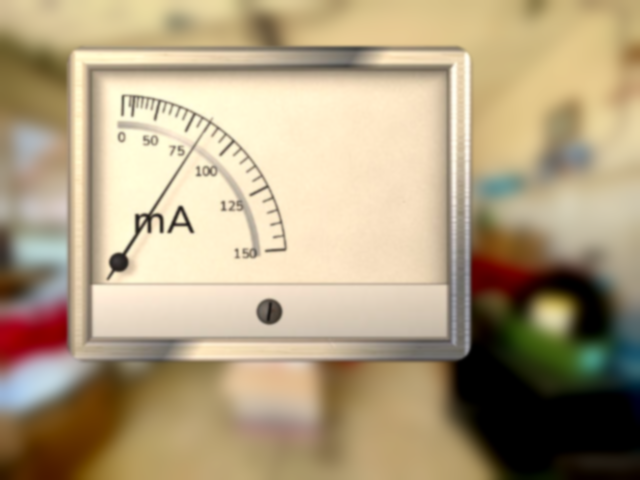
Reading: {"value": 85, "unit": "mA"}
